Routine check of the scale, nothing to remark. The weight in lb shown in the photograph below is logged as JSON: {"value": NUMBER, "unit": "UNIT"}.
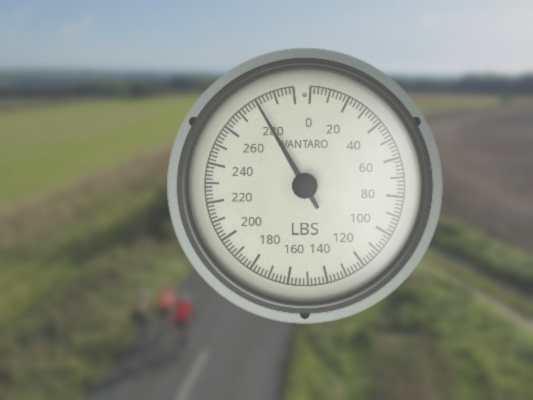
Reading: {"value": 280, "unit": "lb"}
